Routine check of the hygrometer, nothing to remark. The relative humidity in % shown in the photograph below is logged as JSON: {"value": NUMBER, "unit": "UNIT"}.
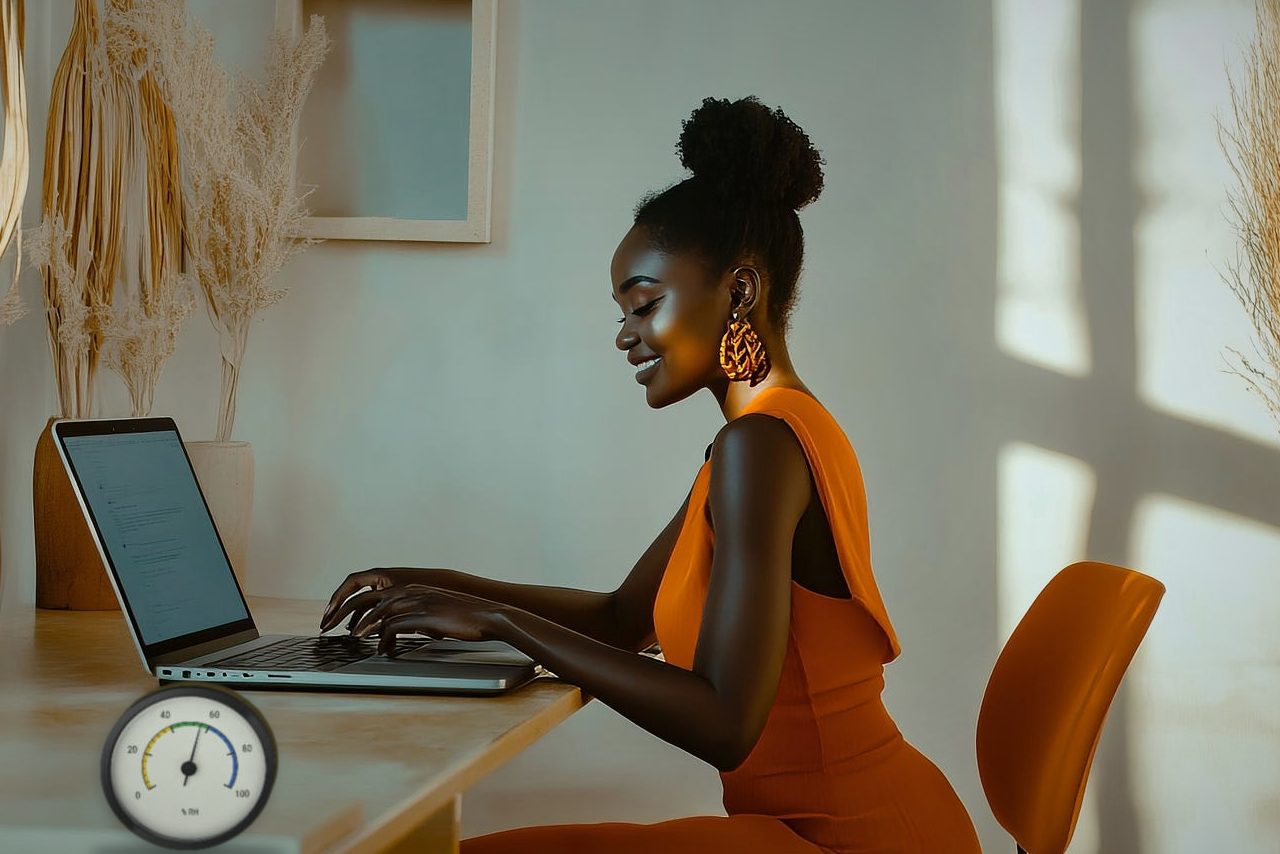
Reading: {"value": 56, "unit": "%"}
